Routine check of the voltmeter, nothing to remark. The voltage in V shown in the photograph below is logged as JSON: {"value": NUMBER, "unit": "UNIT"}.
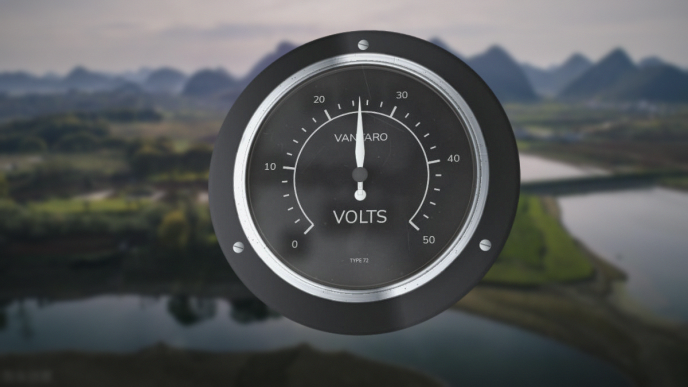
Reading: {"value": 25, "unit": "V"}
